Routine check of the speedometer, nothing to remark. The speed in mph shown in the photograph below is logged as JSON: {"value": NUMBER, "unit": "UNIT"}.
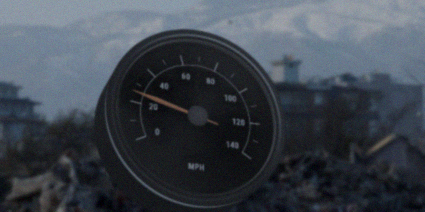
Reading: {"value": 25, "unit": "mph"}
